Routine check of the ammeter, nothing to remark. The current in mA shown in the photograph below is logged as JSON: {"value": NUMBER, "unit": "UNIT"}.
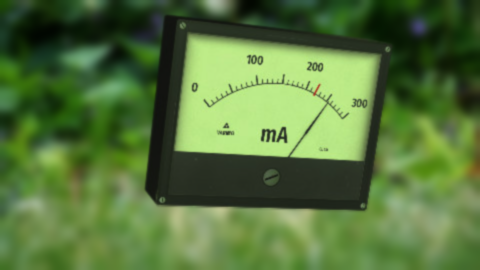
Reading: {"value": 250, "unit": "mA"}
